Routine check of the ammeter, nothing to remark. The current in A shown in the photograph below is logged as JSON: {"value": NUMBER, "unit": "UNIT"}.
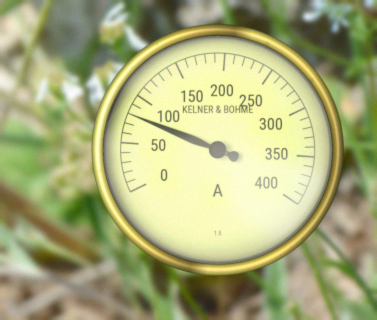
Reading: {"value": 80, "unit": "A"}
